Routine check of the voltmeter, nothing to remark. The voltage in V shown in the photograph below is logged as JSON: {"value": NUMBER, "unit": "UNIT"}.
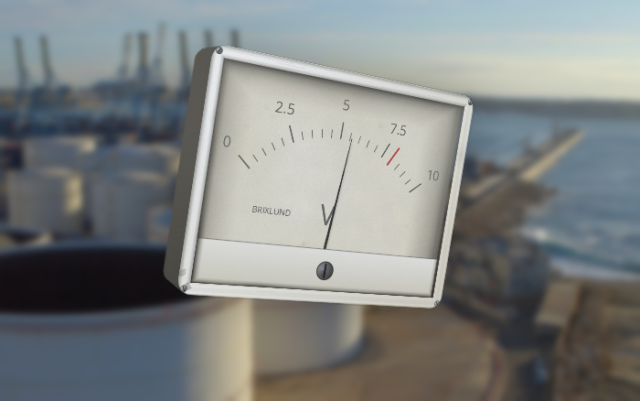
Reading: {"value": 5.5, "unit": "V"}
